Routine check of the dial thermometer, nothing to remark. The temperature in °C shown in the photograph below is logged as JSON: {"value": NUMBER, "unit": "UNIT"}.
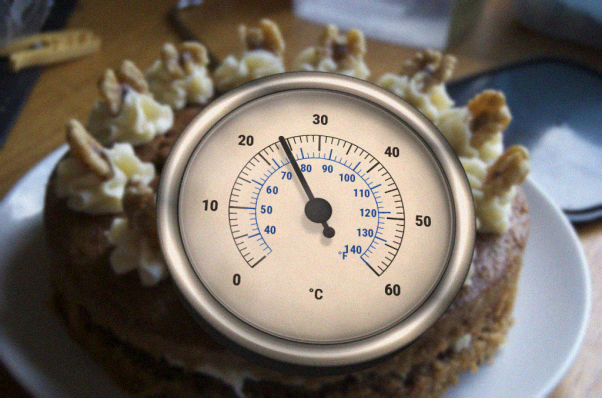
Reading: {"value": 24, "unit": "°C"}
